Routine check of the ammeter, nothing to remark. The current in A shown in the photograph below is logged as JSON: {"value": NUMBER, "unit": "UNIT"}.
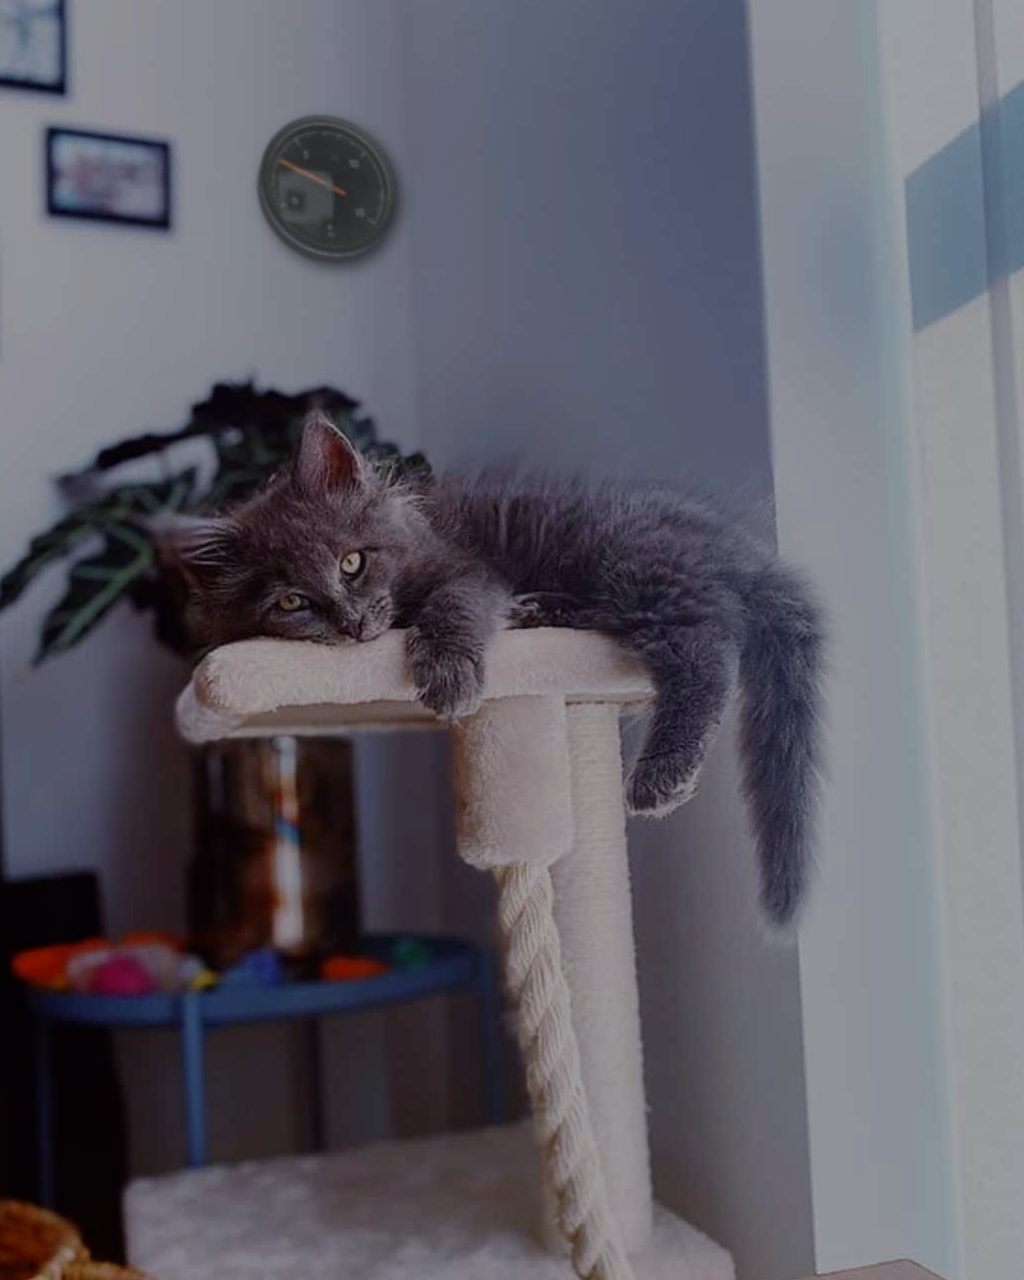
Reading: {"value": 3, "unit": "A"}
